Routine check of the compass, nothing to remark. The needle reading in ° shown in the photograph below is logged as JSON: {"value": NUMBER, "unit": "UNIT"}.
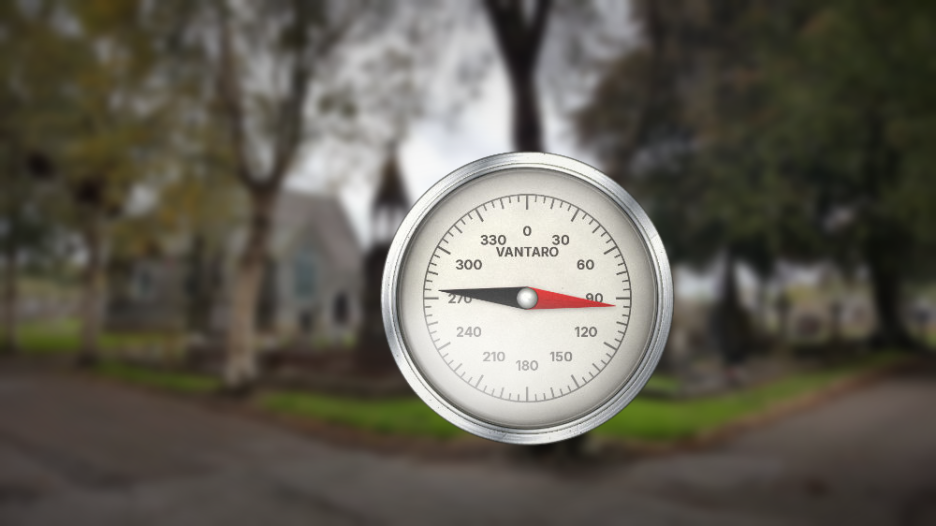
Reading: {"value": 95, "unit": "°"}
